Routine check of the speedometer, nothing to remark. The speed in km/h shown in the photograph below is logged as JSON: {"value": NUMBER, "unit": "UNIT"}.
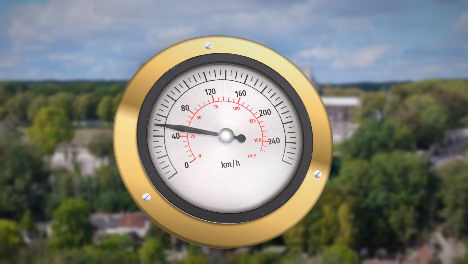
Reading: {"value": 50, "unit": "km/h"}
